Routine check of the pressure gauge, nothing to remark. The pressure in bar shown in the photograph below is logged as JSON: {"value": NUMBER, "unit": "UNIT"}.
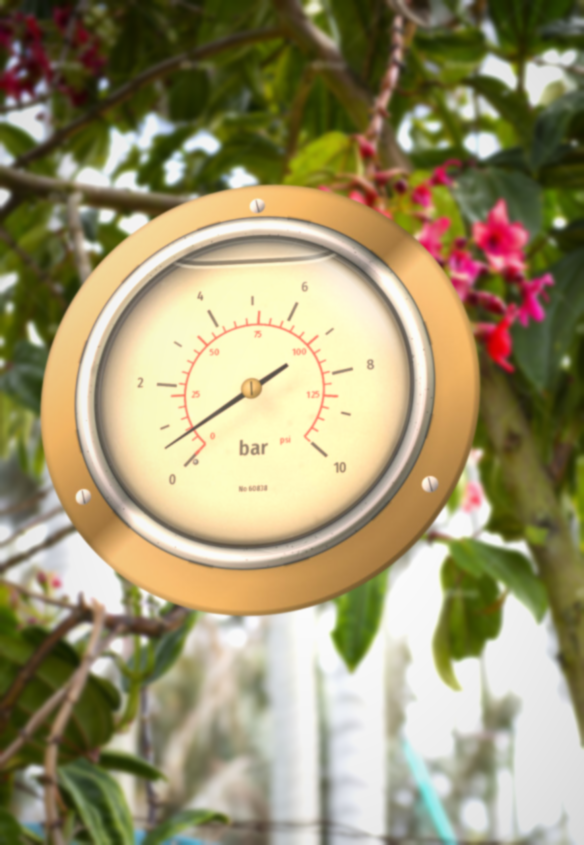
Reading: {"value": 0.5, "unit": "bar"}
